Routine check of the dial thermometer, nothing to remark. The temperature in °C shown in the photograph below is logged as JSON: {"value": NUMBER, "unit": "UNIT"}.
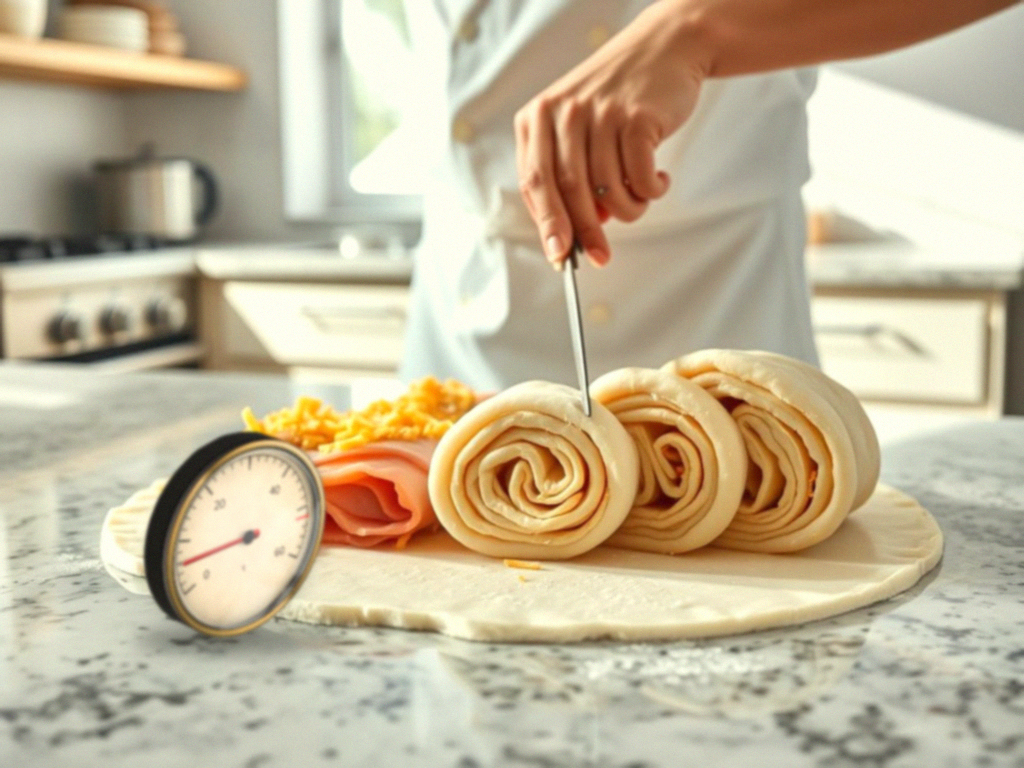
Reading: {"value": 6, "unit": "°C"}
